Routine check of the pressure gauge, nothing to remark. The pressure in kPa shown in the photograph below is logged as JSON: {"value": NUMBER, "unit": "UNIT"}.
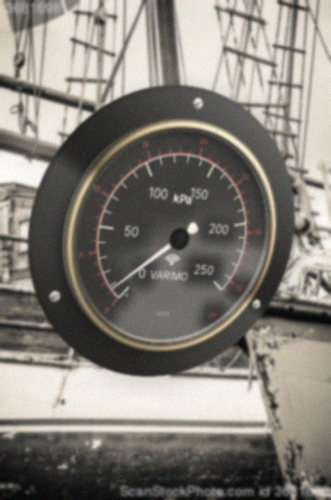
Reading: {"value": 10, "unit": "kPa"}
